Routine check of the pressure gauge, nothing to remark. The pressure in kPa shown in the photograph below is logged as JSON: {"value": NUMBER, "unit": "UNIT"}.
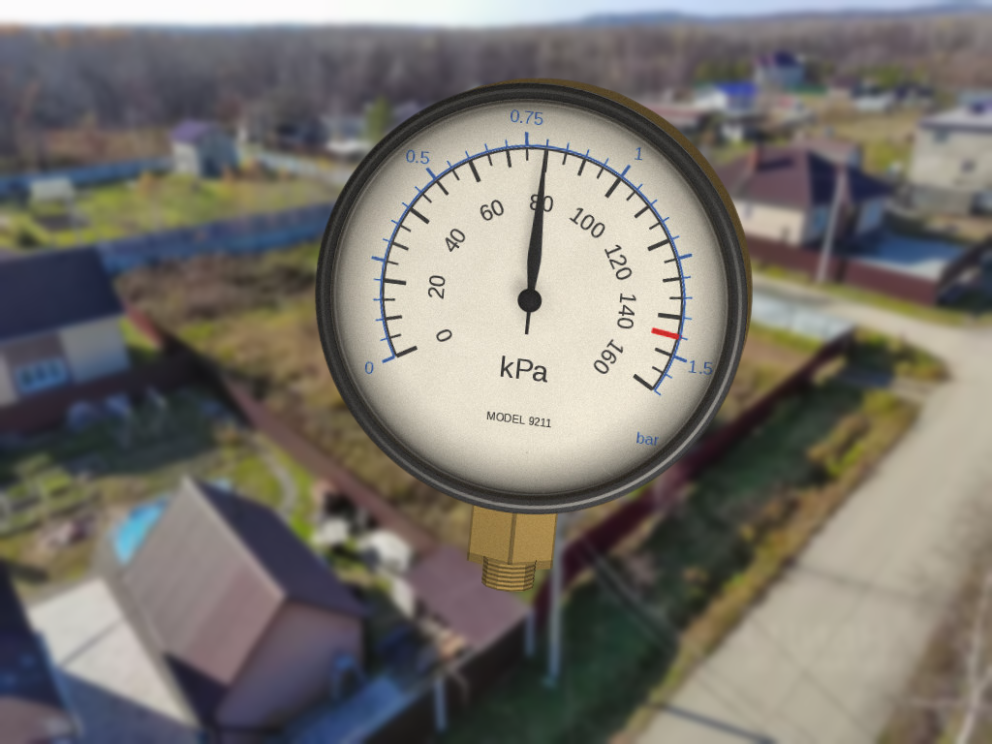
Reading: {"value": 80, "unit": "kPa"}
